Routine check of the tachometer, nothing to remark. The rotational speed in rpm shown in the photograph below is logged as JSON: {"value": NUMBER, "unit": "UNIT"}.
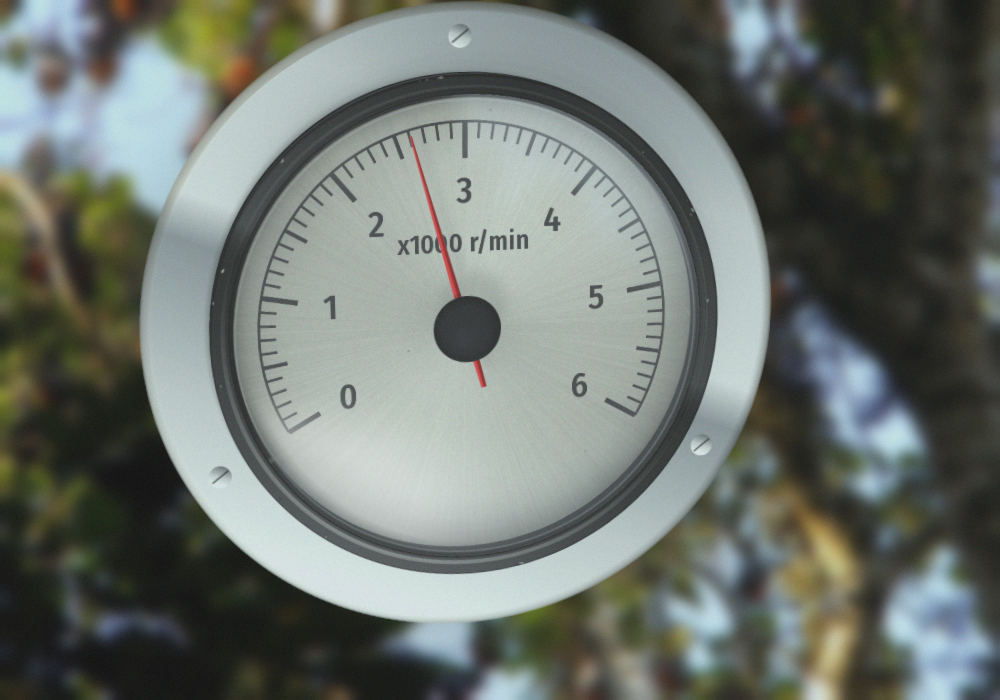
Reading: {"value": 2600, "unit": "rpm"}
